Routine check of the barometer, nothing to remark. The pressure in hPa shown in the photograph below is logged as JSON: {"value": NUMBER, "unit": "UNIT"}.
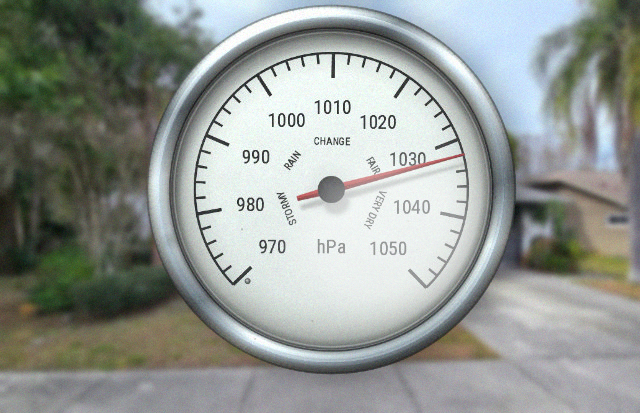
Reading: {"value": 1032, "unit": "hPa"}
